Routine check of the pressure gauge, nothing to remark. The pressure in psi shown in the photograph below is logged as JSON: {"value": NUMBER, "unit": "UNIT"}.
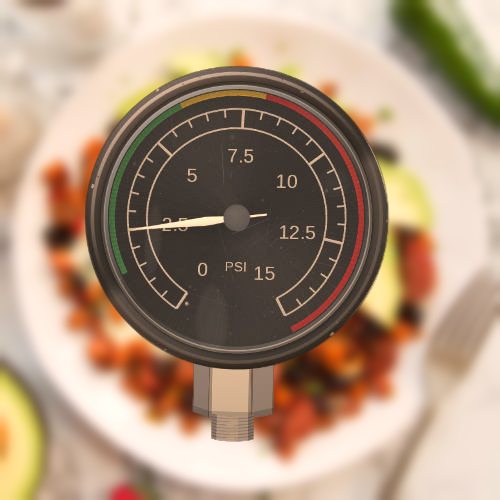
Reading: {"value": 2.5, "unit": "psi"}
